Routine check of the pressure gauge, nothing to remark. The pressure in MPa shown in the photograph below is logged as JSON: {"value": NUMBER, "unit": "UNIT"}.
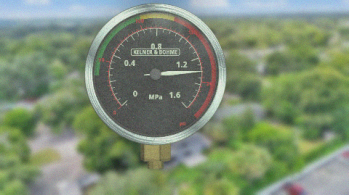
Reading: {"value": 1.3, "unit": "MPa"}
